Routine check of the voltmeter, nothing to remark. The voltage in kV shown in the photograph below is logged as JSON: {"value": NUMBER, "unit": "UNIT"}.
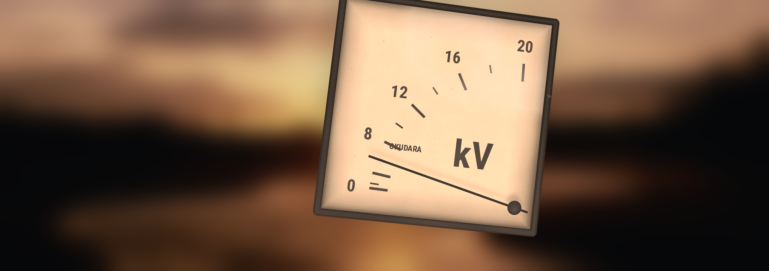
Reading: {"value": 6, "unit": "kV"}
